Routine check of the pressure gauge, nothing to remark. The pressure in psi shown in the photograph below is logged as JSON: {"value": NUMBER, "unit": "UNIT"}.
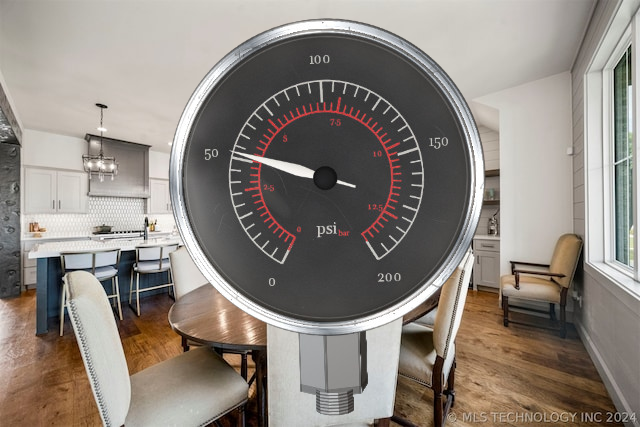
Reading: {"value": 52.5, "unit": "psi"}
